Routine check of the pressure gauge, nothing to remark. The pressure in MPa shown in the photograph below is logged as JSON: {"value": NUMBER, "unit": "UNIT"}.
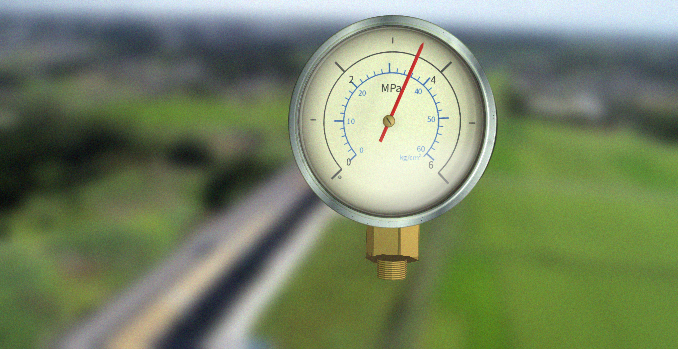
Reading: {"value": 3.5, "unit": "MPa"}
